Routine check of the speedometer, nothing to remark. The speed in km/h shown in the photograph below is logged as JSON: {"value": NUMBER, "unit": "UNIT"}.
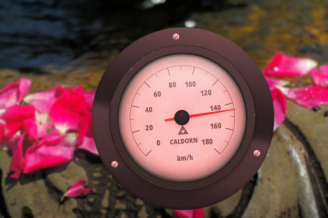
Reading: {"value": 145, "unit": "km/h"}
